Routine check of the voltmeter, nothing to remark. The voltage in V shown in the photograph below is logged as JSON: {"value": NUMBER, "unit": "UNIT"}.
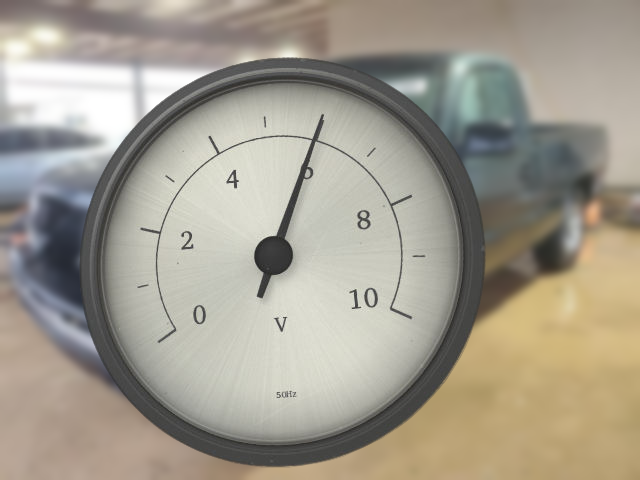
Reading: {"value": 6, "unit": "V"}
